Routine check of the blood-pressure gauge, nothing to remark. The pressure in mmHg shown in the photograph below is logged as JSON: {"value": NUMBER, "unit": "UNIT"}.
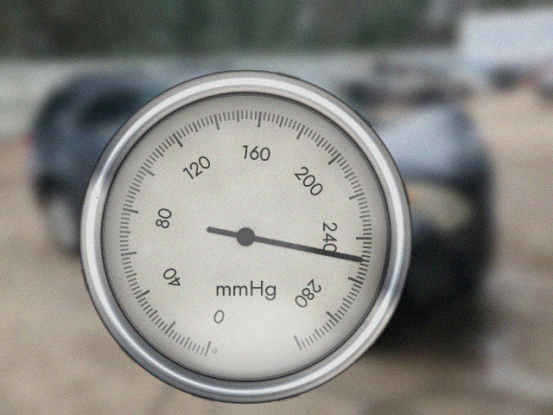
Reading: {"value": 250, "unit": "mmHg"}
